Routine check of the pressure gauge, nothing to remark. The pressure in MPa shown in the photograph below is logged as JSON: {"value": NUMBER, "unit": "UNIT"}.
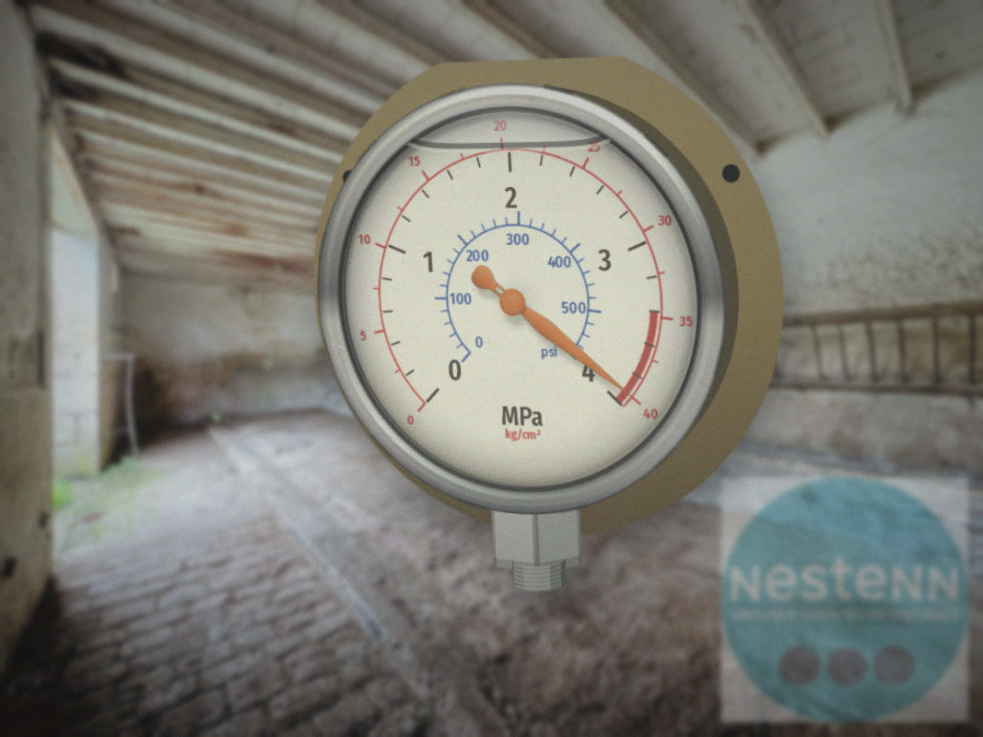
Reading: {"value": 3.9, "unit": "MPa"}
